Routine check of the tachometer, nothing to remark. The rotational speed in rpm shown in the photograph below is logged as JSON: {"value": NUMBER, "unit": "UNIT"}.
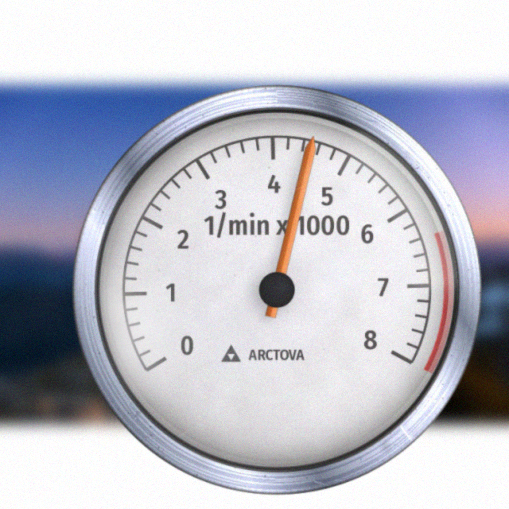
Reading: {"value": 4500, "unit": "rpm"}
